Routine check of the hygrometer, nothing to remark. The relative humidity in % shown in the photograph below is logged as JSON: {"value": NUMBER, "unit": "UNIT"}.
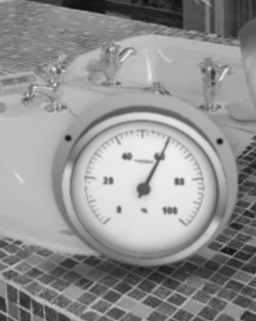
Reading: {"value": 60, "unit": "%"}
